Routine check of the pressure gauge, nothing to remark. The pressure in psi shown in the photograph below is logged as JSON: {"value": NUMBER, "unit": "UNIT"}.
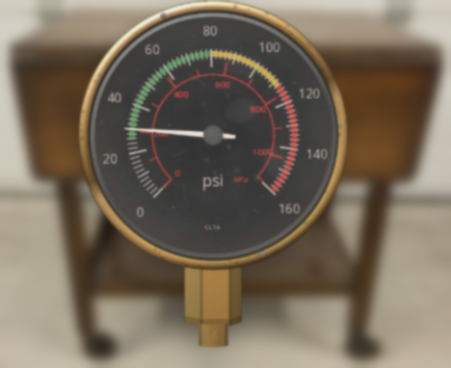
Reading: {"value": 30, "unit": "psi"}
